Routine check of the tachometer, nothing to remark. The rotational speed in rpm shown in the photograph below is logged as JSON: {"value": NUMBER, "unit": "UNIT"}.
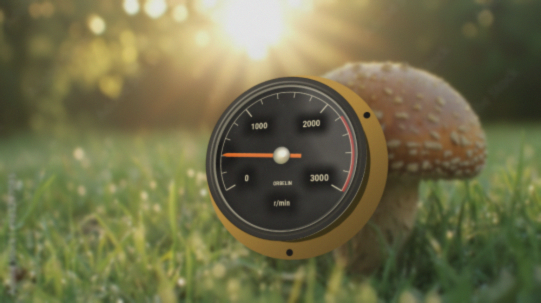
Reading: {"value": 400, "unit": "rpm"}
